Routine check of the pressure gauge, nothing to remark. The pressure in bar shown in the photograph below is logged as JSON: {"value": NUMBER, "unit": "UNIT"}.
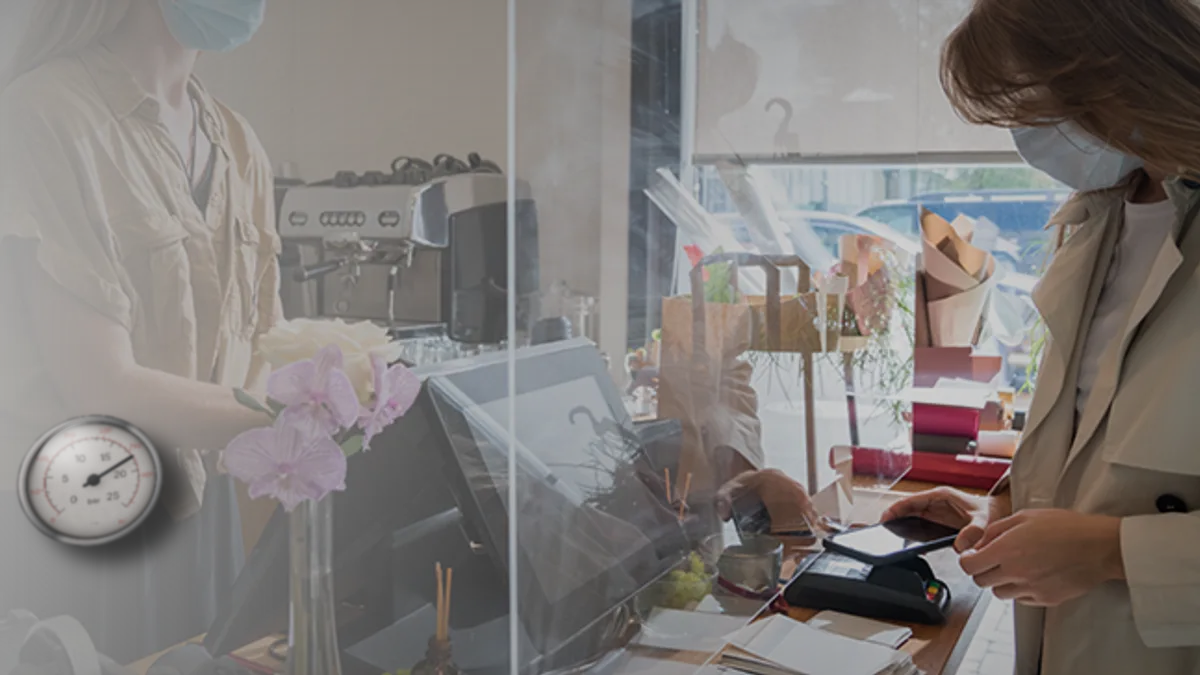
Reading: {"value": 18, "unit": "bar"}
